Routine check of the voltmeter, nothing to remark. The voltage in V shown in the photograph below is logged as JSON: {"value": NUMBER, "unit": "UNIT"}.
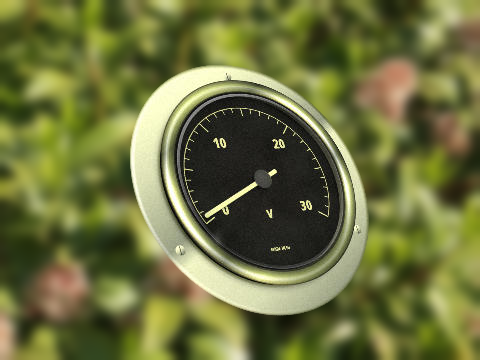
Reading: {"value": 0.5, "unit": "V"}
